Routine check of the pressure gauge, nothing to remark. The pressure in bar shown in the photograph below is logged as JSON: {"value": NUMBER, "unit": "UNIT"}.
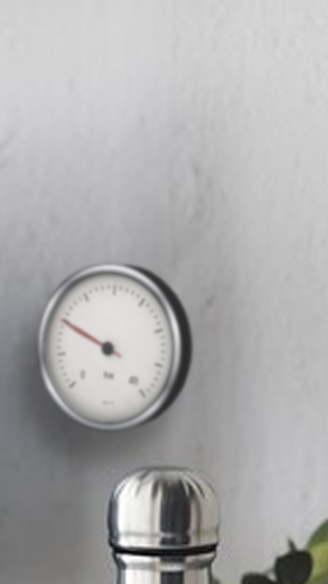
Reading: {"value": 10, "unit": "bar"}
